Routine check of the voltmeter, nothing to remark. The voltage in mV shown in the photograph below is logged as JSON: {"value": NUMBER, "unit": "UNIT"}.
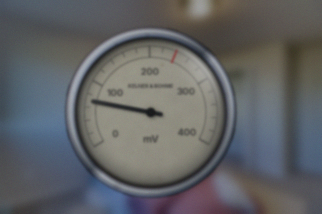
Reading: {"value": 70, "unit": "mV"}
